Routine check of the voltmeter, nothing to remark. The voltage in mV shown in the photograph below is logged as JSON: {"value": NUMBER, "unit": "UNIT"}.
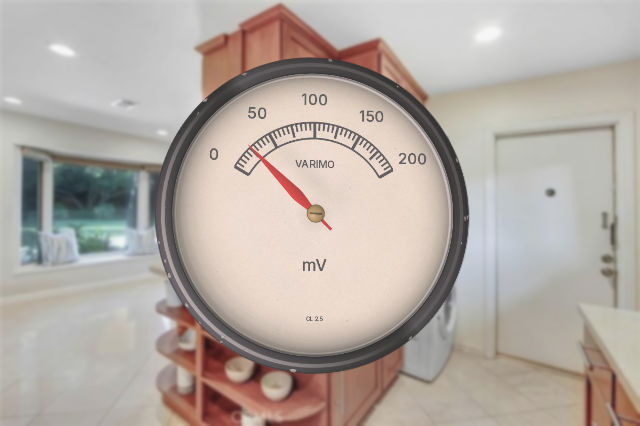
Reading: {"value": 25, "unit": "mV"}
